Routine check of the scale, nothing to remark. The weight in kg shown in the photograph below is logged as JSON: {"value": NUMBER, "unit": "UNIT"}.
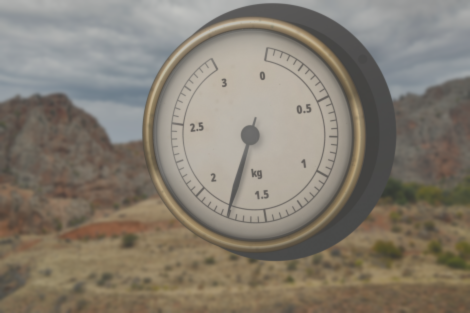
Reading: {"value": 1.75, "unit": "kg"}
